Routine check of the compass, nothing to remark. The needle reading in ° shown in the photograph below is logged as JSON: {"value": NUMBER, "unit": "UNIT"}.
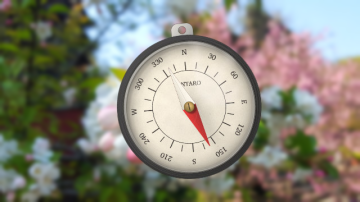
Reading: {"value": 157.5, "unit": "°"}
